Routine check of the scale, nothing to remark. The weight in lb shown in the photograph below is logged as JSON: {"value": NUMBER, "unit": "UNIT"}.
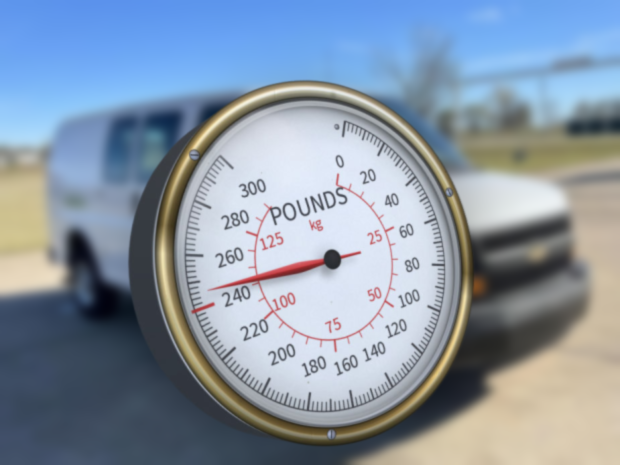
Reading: {"value": 246, "unit": "lb"}
